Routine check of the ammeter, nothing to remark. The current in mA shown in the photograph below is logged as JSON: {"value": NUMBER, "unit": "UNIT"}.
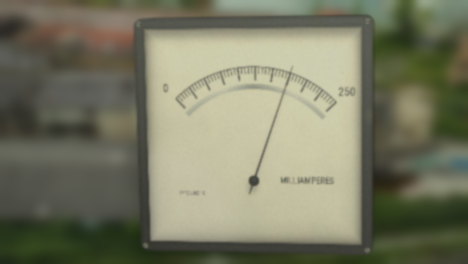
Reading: {"value": 175, "unit": "mA"}
